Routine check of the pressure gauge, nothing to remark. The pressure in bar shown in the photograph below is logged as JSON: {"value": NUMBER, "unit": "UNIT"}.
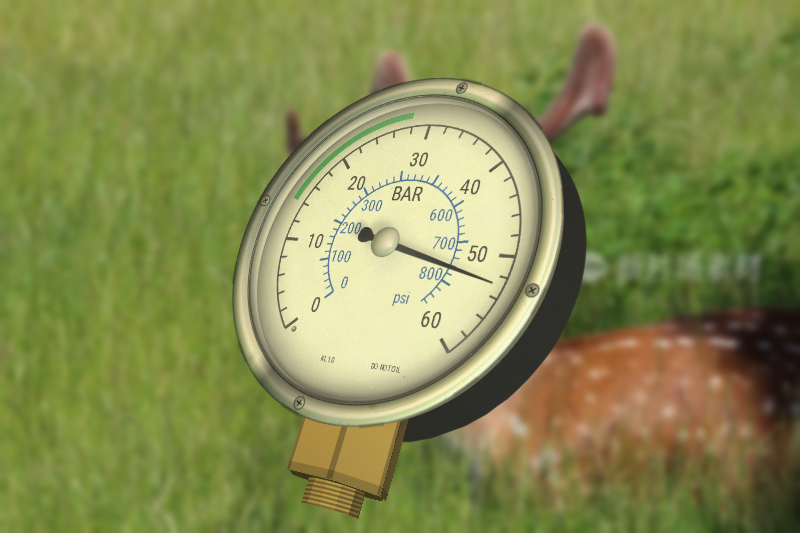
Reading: {"value": 53, "unit": "bar"}
